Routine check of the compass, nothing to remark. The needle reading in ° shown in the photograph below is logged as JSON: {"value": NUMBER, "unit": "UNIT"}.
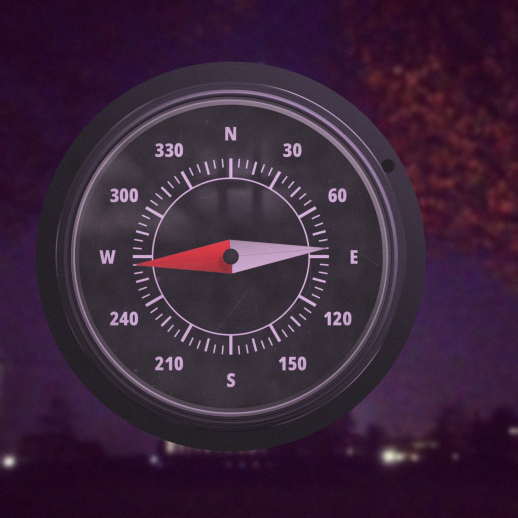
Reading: {"value": 265, "unit": "°"}
